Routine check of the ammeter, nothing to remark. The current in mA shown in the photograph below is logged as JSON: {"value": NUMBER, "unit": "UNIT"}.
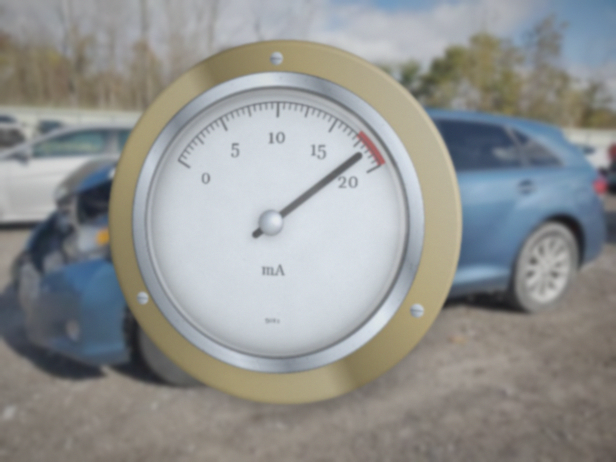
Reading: {"value": 18.5, "unit": "mA"}
